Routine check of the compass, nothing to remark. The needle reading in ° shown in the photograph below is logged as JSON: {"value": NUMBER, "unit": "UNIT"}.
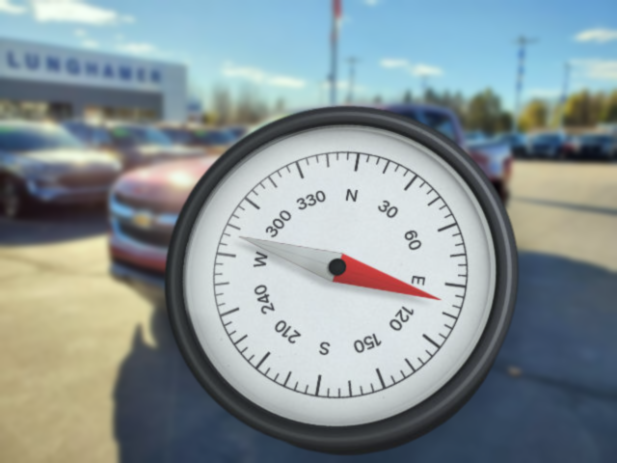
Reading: {"value": 100, "unit": "°"}
